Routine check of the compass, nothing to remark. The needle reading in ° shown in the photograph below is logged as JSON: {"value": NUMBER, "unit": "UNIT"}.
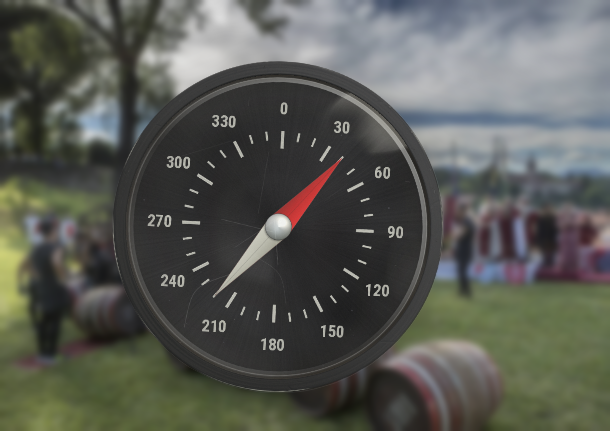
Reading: {"value": 40, "unit": "°"}
